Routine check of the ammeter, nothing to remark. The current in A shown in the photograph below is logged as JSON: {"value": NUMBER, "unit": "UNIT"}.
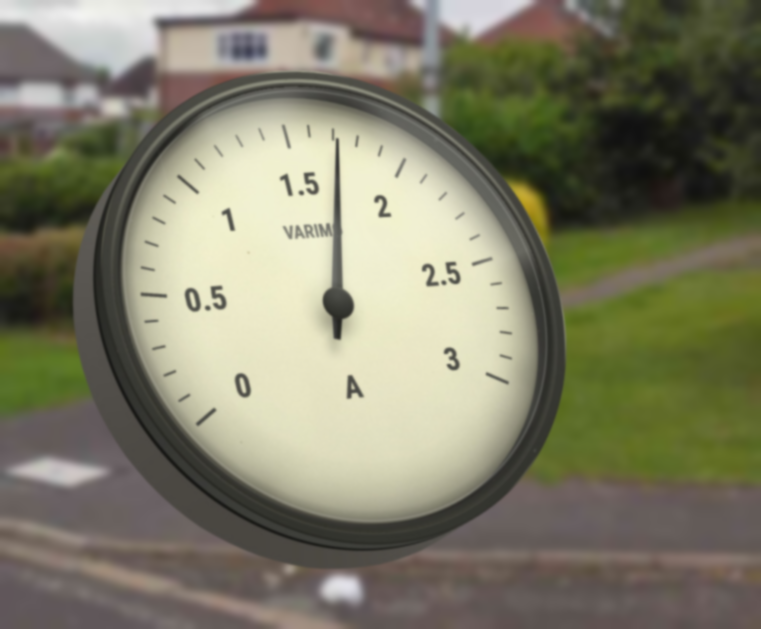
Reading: {"value": 1.7, "unit": "A"}
